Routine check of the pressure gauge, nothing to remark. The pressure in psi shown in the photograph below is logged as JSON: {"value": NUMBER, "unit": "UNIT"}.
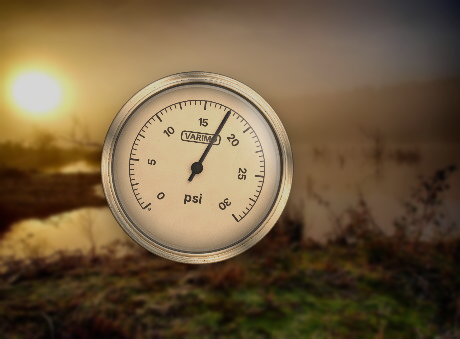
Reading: {"value": 17.5, "unit": "psi"}
